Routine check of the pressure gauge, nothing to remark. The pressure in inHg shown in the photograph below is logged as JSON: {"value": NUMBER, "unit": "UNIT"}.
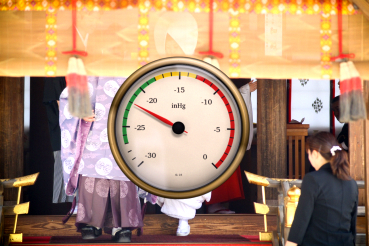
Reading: {"value": -22, "unit": "inHg"}
